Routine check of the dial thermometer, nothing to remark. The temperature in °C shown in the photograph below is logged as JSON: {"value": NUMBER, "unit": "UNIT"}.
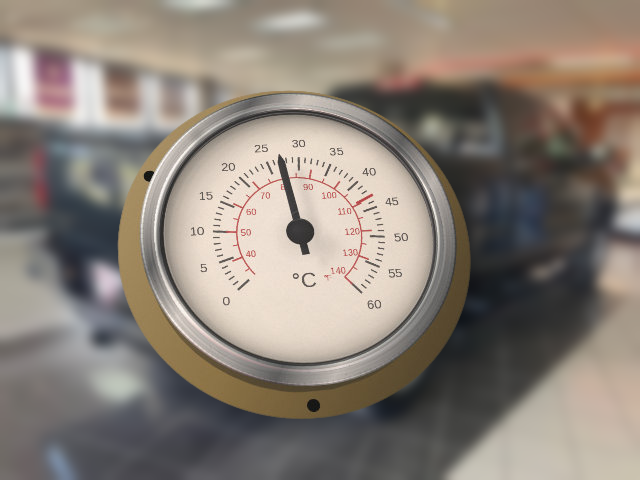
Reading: {"value": 27, "unit": "°C"}
